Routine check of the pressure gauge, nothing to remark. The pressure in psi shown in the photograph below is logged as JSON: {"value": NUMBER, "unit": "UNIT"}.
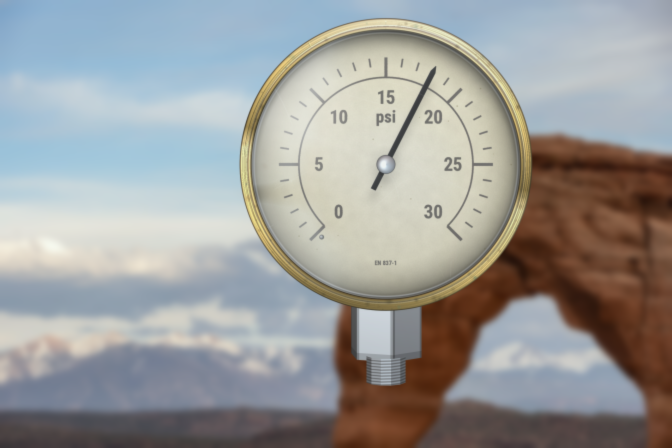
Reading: {"value": 18, "unit": "psi"}
